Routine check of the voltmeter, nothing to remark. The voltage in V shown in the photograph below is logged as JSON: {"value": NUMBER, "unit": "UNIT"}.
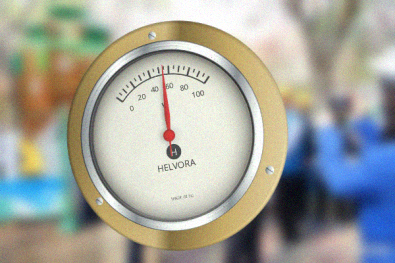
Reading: {"value": 55, "unit": "V"}
